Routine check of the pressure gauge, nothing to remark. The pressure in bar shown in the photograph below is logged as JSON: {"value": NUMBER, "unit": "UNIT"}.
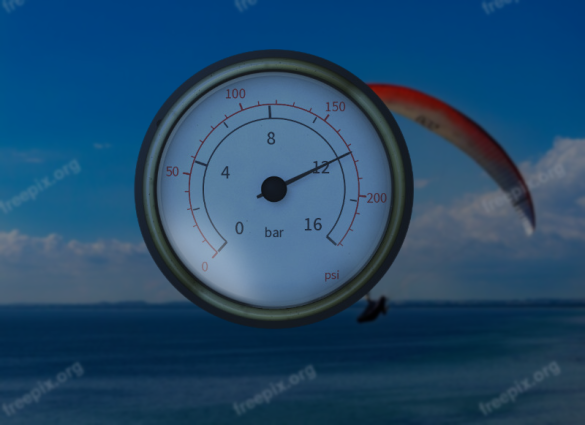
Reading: {"value": 12, "unit": "bar"}
